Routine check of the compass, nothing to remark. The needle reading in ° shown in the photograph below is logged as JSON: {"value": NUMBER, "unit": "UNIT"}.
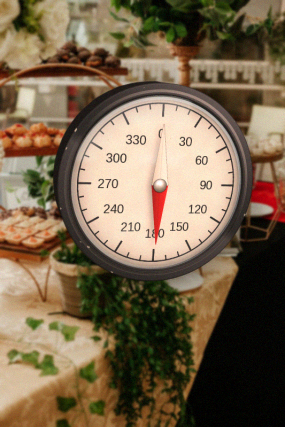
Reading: {"value": 180, "unit": "°"}
